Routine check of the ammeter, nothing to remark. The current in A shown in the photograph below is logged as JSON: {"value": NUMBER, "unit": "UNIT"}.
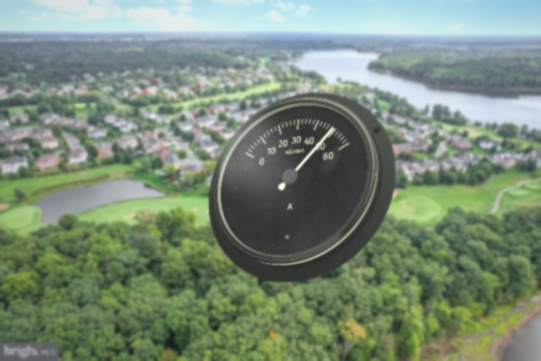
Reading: {"value": 50, "unit": "A"}
